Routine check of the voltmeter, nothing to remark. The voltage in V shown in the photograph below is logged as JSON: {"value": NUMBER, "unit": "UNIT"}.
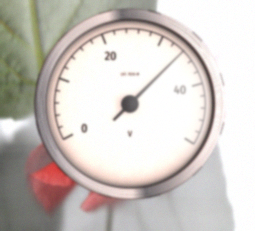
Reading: {"value": 34, "unit": "V"}
